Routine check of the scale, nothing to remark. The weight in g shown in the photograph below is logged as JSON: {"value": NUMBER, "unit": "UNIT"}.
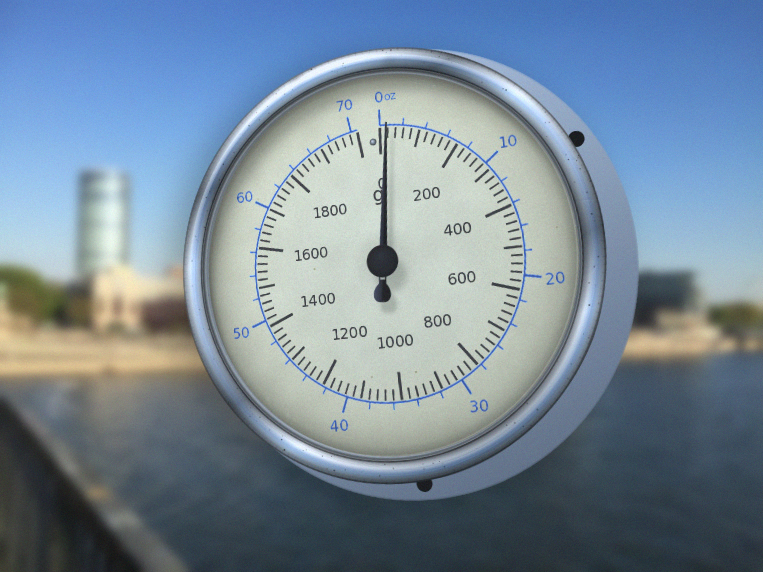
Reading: {"value": 20, "unit": "g"}
